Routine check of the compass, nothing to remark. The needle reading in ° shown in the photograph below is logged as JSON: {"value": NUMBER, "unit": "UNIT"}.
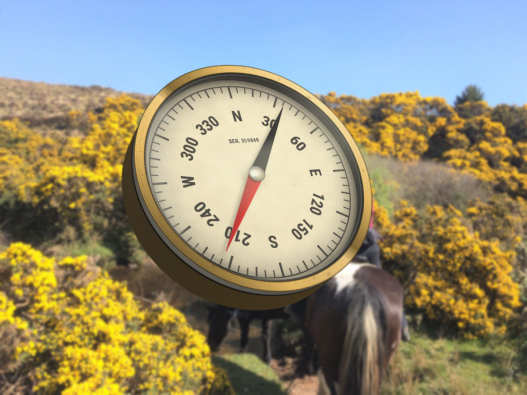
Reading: {"value": 215, "unit": "°"}
